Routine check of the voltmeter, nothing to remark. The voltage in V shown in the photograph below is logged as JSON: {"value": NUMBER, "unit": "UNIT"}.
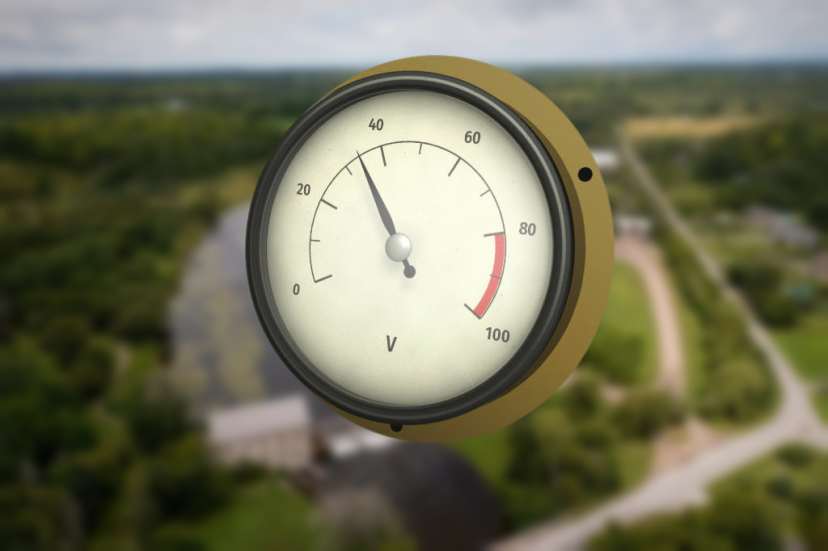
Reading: {"value": 35, "unit": "V"}
